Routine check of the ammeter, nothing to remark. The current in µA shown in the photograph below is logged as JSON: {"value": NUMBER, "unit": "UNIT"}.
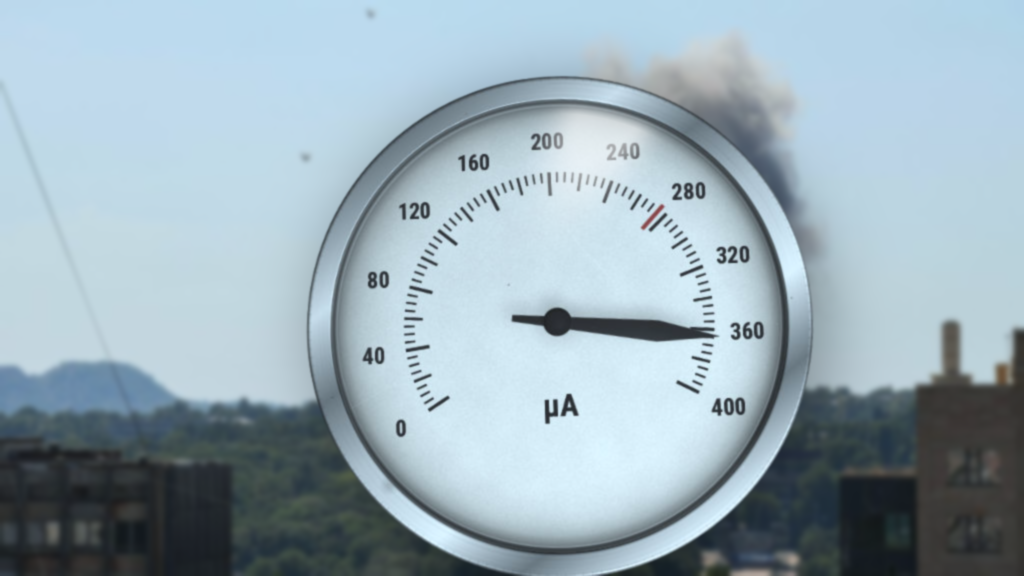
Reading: {"value": 365, "unit": "µA"}
